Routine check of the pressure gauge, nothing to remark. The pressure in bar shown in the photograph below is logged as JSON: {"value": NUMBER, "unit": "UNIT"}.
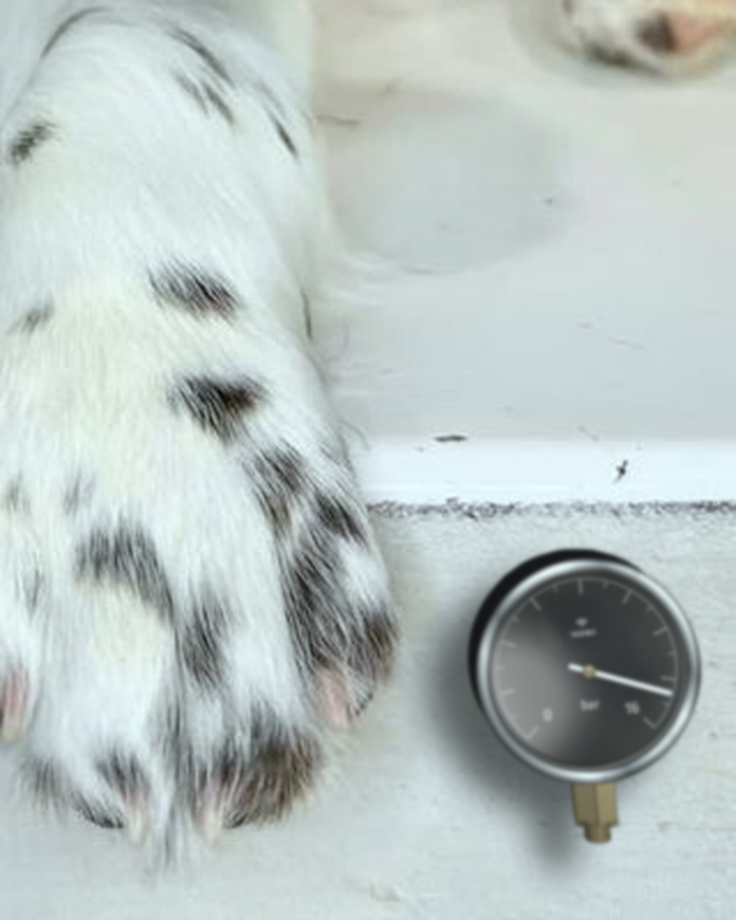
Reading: {"value": 14.5, "unit": "bar"}
